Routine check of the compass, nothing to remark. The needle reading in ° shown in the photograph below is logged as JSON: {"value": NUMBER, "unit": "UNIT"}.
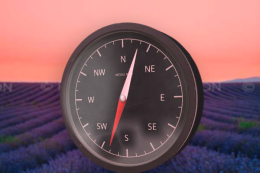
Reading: {"value": 200, "unit": "°"}
